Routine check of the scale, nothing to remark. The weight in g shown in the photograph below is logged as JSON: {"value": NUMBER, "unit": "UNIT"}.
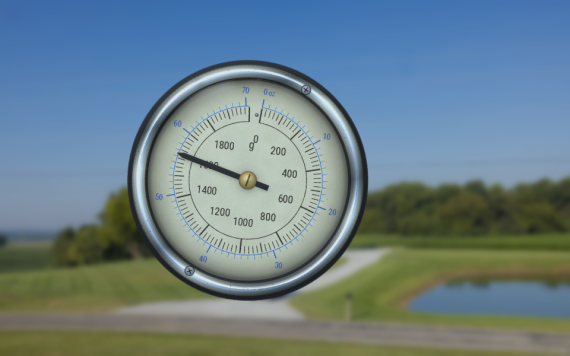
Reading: {"value": 1600, "unit": "g"}
